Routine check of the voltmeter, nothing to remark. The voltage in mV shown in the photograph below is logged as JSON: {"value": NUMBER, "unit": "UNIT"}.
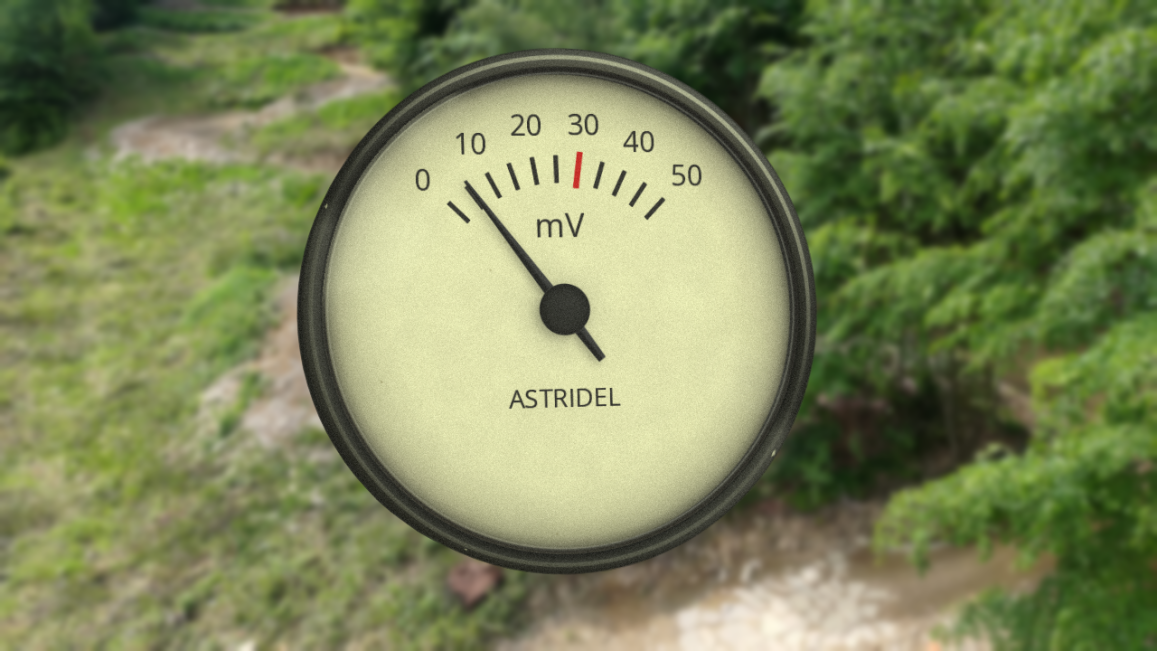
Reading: {"value": 5, "unit": "mV"}
